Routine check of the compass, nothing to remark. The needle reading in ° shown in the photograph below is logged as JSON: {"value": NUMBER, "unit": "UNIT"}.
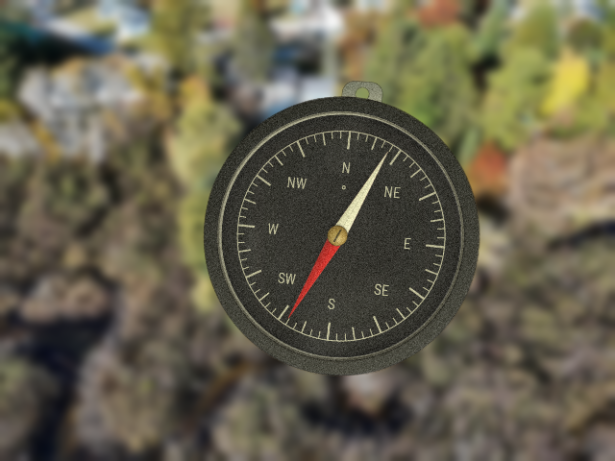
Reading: {"value": 205, "unit": "°"}
